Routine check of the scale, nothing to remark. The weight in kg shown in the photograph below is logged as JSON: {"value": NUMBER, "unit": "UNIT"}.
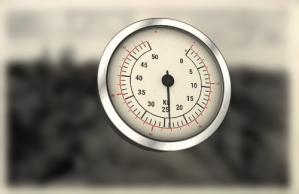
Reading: {"value": 24, "unit": "kg"}
